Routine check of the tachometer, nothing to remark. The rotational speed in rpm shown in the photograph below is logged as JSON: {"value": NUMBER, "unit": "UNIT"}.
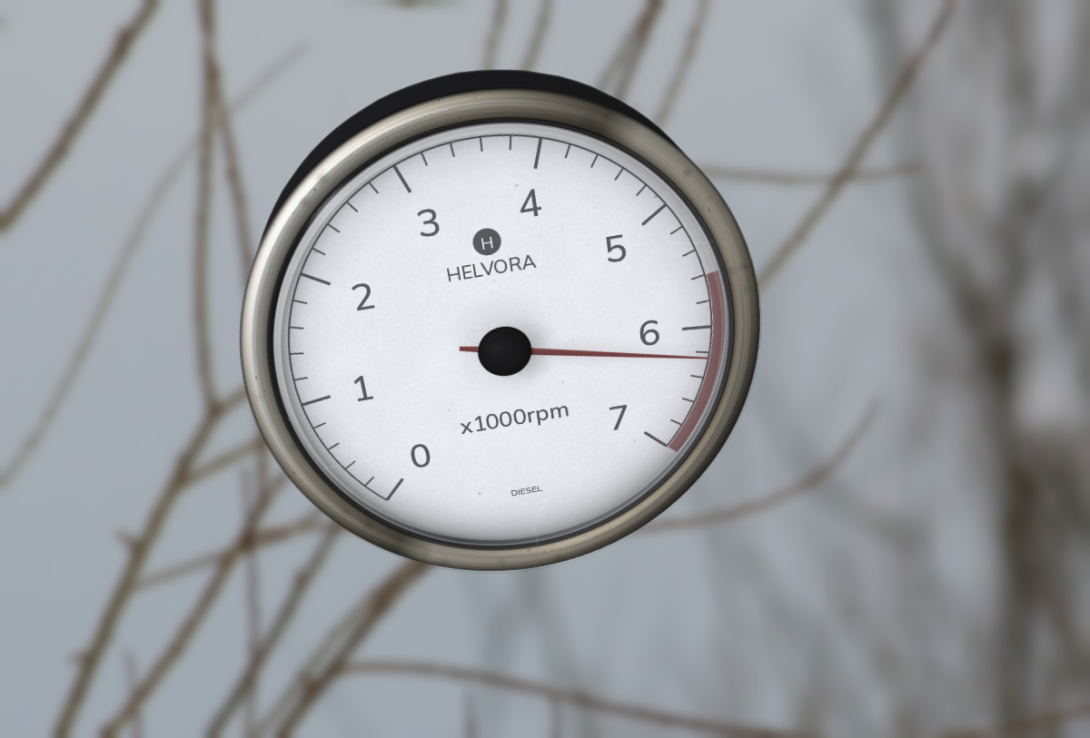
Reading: {"value": 6200, "unit": "rpm"}
